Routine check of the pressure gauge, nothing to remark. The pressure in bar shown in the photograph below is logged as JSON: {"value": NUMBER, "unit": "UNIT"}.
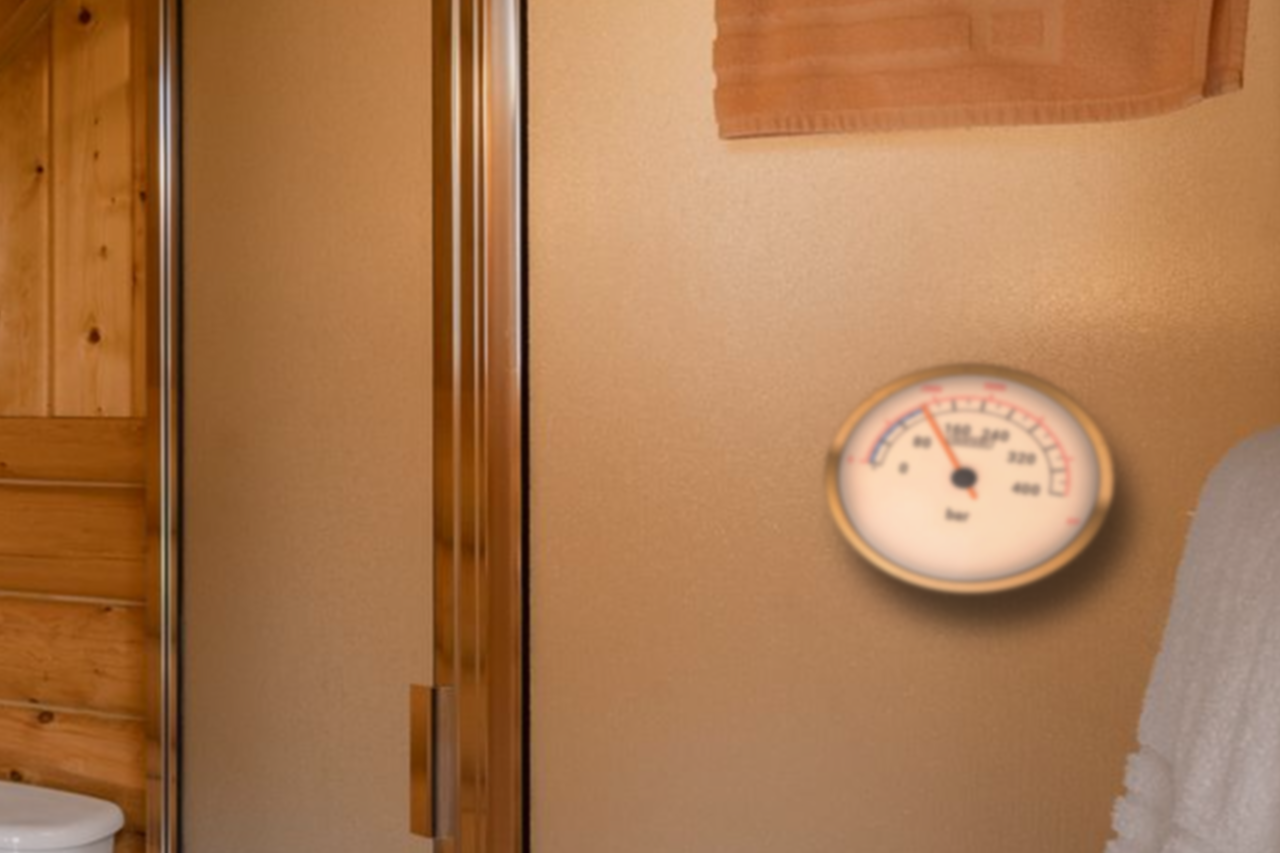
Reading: {"value": 120, "unit": "bar"}
